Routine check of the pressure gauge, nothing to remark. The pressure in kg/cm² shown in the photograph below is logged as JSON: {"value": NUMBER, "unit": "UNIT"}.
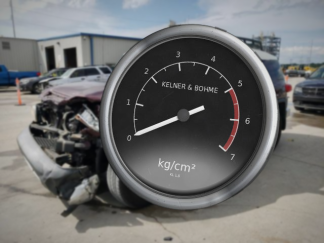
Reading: {"value": 0, "unit": "kg/cm²"}
